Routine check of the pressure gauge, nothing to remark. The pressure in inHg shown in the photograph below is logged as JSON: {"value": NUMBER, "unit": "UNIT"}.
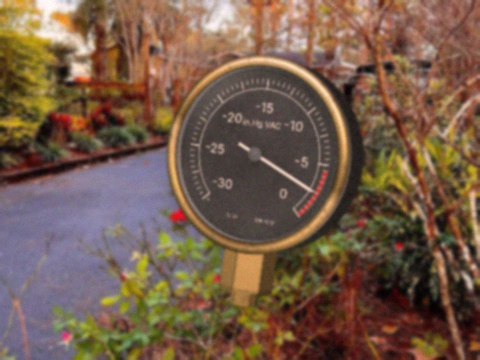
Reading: {"value": -2.5, "unit": "inHg"}
